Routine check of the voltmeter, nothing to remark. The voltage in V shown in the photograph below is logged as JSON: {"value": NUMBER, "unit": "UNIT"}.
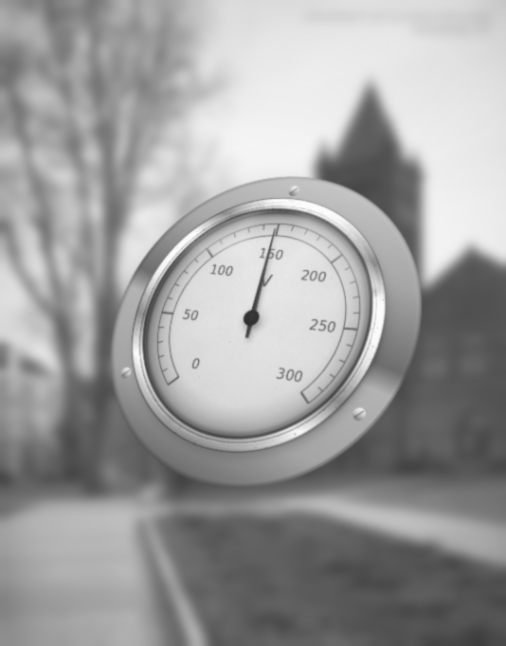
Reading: {"value": 150, "unit": "V"}
